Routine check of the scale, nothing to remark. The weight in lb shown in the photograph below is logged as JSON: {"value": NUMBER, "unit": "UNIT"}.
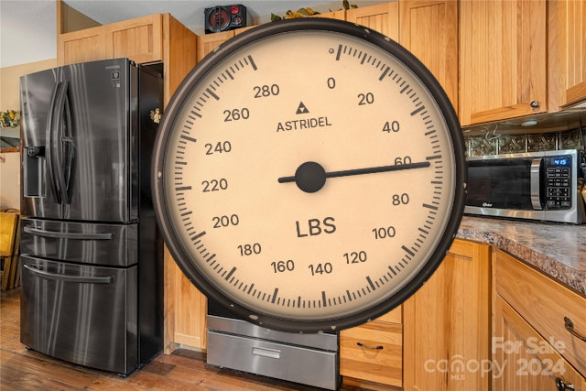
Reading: {"value": 62, "unit": "lb"}
